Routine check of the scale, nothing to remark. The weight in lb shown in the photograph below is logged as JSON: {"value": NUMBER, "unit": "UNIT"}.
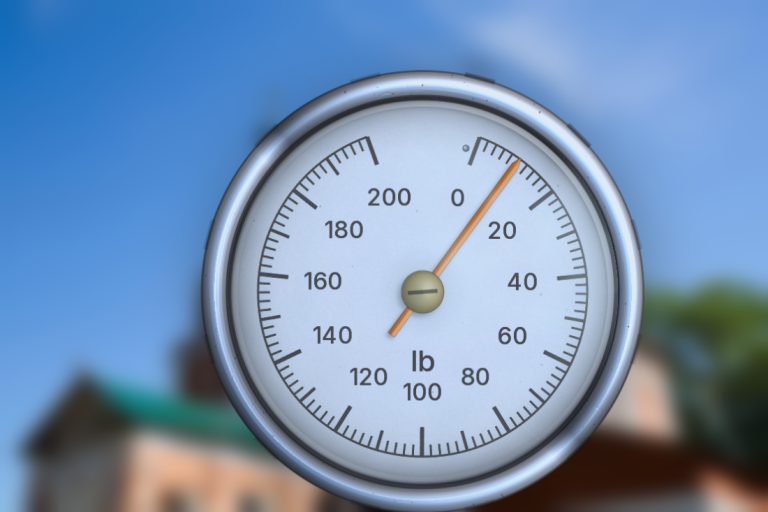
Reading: {"value": 10, "unit": "lb"}
